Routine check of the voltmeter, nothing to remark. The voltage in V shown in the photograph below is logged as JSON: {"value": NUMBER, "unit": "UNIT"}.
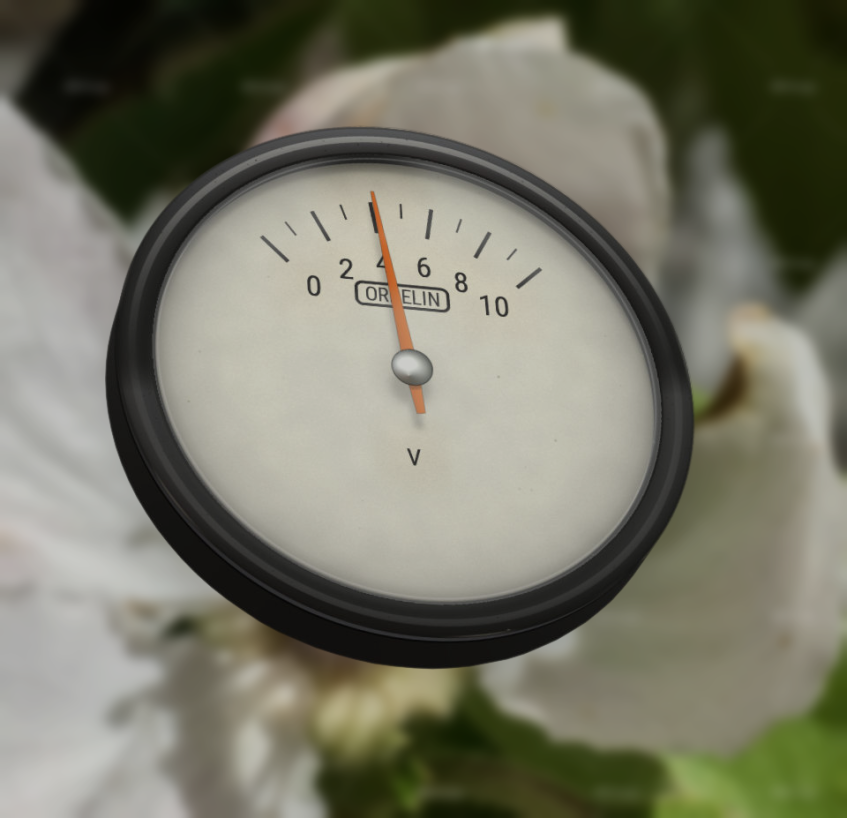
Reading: {"value": 4, "unit": "V"}
